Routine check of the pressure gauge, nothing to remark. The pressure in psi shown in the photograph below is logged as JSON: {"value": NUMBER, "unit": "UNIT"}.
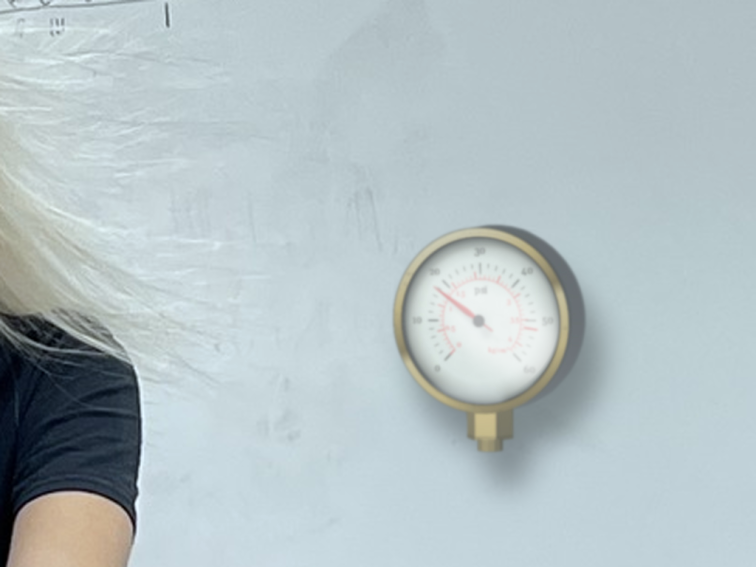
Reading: {"value": 18, "unit": "psi"}
